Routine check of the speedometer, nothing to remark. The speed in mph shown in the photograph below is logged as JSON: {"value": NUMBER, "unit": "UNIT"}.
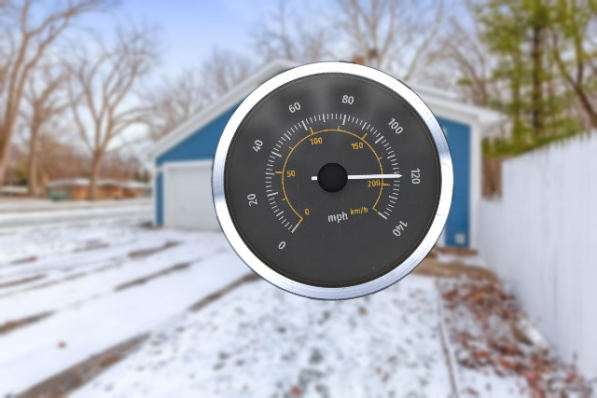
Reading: {"value": 120, "unit": "mph"}
